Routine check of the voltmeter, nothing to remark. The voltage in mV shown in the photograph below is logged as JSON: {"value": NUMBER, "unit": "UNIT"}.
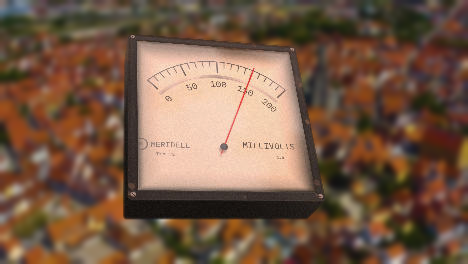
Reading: {"value": 150, "unit": "mV"}
